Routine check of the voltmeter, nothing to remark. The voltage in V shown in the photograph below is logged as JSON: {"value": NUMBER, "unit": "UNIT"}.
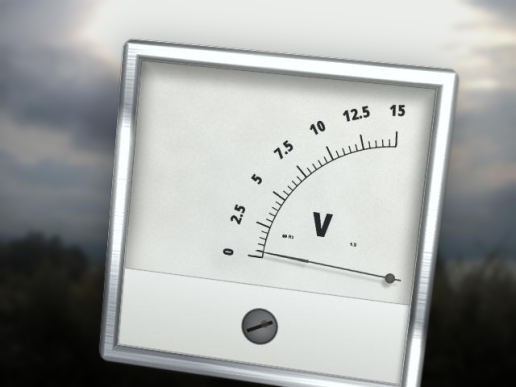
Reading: {"value": 0.5, "unit": "V"}
